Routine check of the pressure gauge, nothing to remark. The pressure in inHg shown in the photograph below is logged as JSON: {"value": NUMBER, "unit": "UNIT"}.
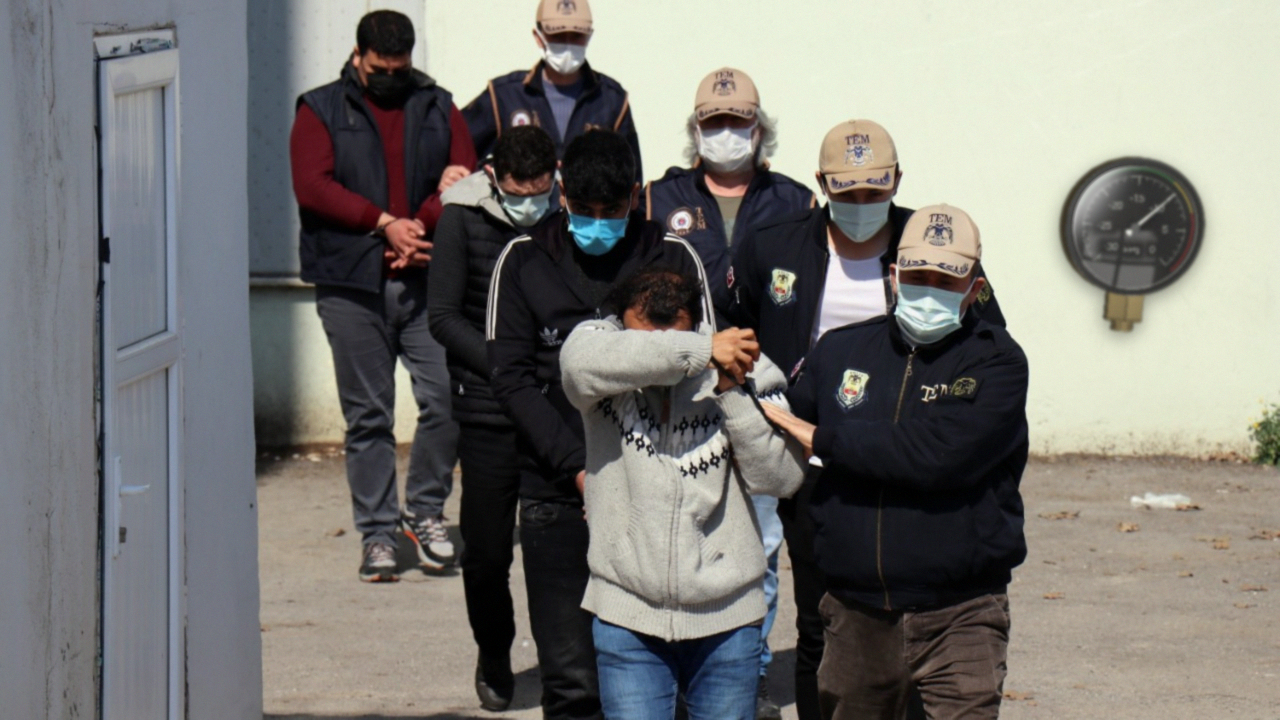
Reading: {"value": -10, "unit": "inHg"}
